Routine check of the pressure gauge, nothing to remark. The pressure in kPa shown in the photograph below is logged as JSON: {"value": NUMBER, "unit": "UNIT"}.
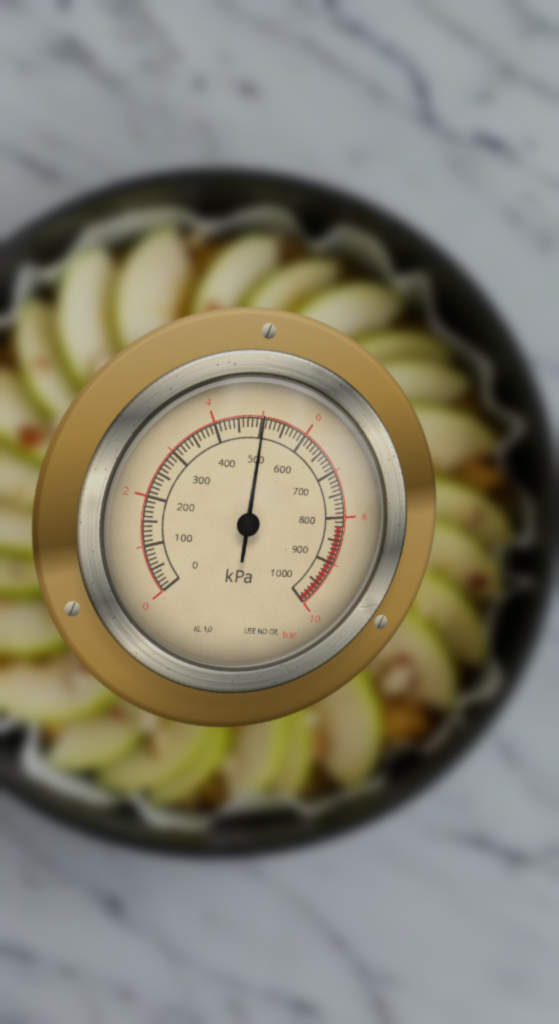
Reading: {"value": 500, "unit": "kPa"}
